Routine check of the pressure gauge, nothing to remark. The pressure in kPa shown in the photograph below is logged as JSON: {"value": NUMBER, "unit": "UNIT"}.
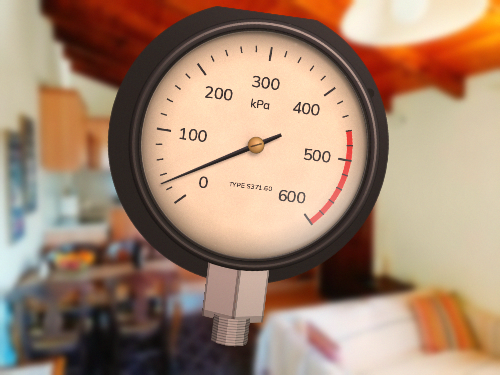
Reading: {"value": 30, "unit": "kPa"}
